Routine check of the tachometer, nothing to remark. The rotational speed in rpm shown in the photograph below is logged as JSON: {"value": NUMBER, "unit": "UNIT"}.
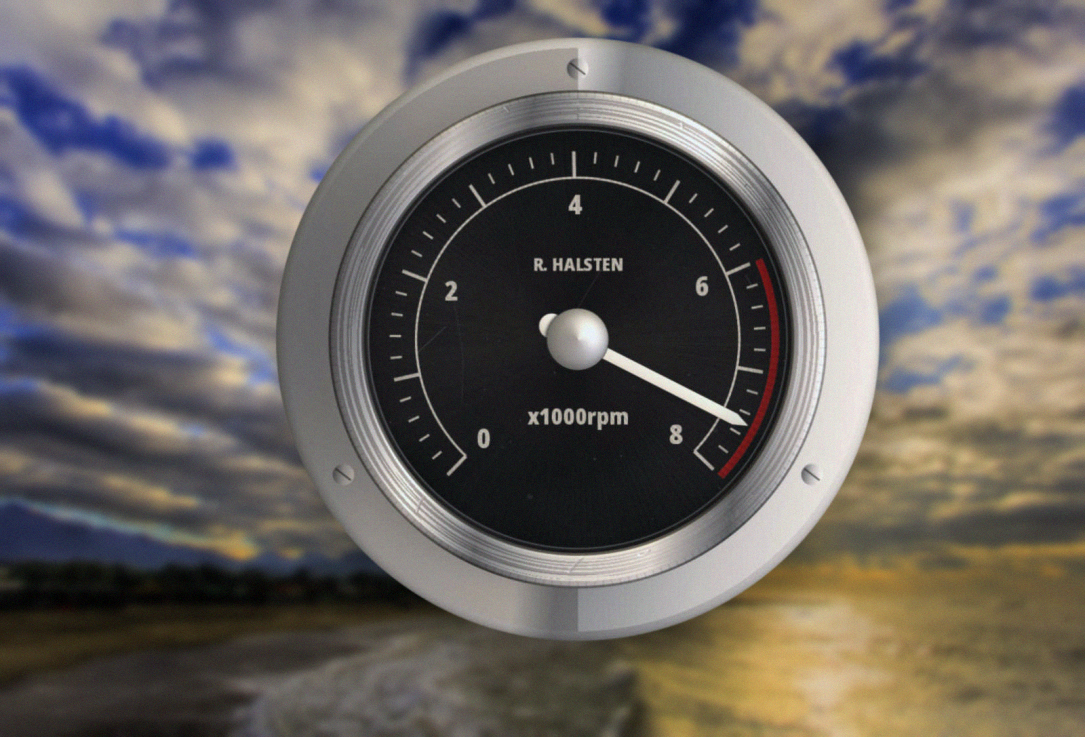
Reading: {"value": 7500, "unit": "rpm"}
